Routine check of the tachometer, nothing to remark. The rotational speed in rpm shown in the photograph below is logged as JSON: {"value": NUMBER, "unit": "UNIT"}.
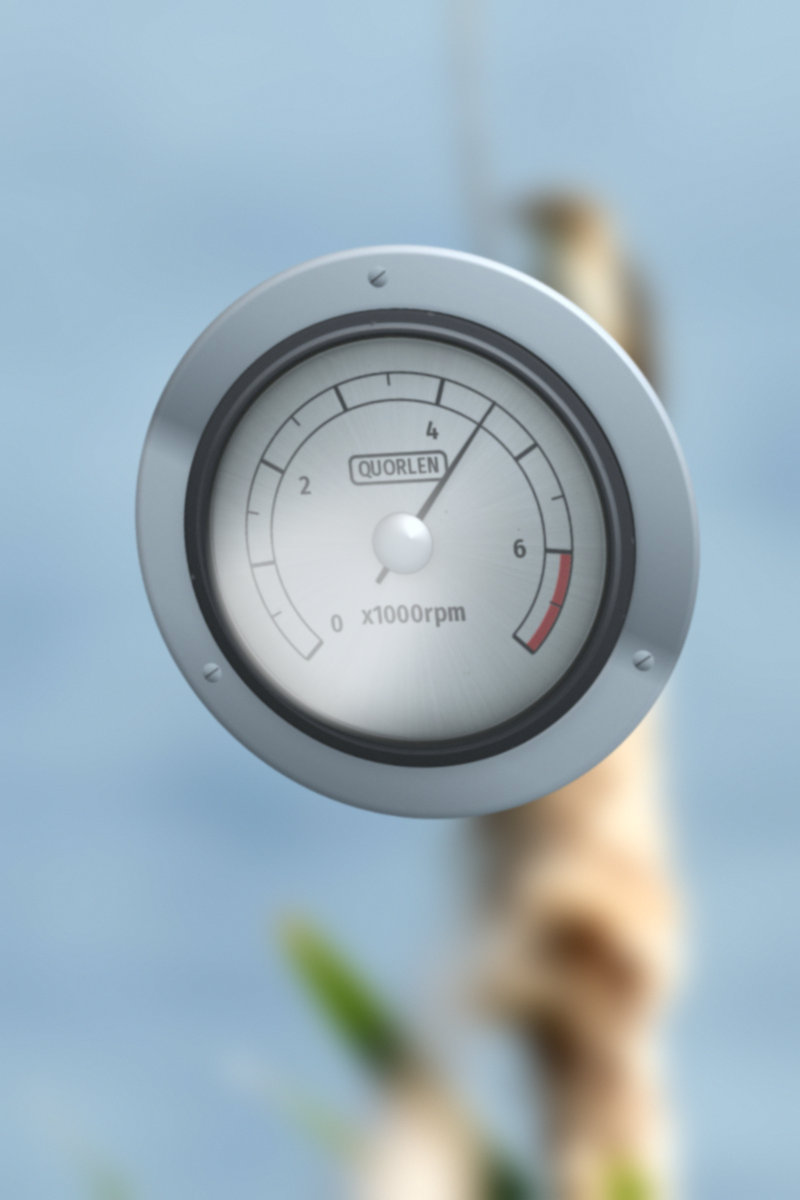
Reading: {"value": 4500, "unit": "rpm"}
